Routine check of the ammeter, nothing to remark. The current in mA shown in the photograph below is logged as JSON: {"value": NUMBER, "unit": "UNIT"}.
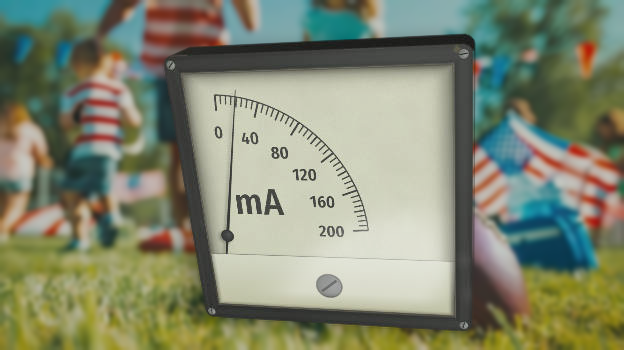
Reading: {"value": 20, "unit": "mA"}
